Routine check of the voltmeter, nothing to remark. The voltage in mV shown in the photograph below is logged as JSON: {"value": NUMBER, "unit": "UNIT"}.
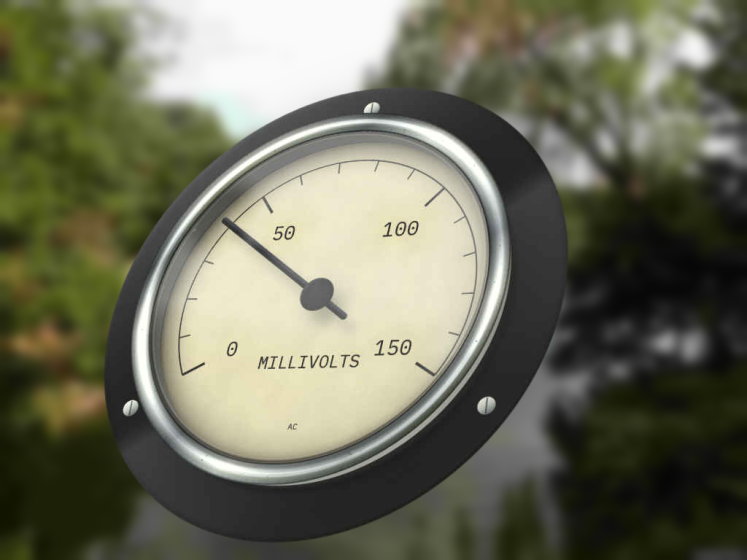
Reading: {"value": 40, "unit": "mV"}
